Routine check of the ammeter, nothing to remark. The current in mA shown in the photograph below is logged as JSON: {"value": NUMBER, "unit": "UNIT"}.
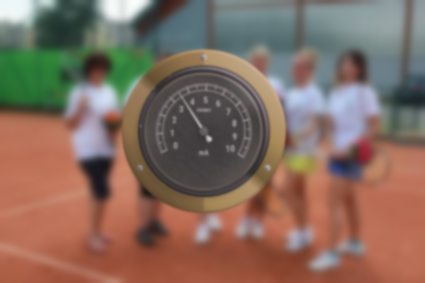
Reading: {"value": 3.5, "unit": "mA"}
